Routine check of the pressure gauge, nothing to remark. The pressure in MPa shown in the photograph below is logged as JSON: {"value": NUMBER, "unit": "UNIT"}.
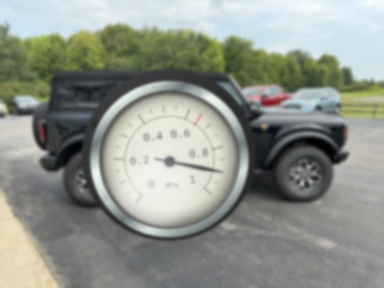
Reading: {"value": 0.9, "unit": "MPa"}
